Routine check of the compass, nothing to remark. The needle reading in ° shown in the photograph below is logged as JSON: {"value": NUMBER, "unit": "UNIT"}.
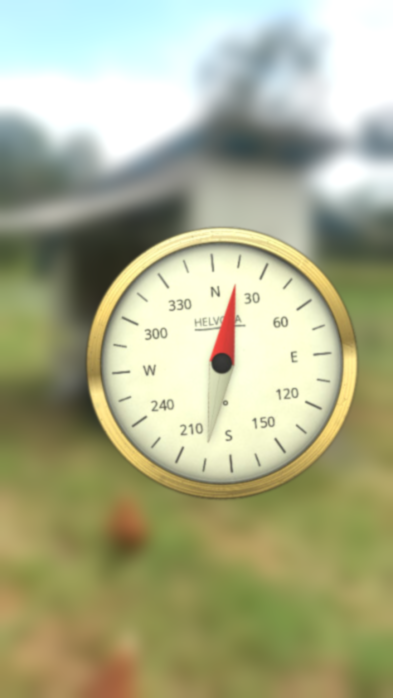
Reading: {"value": 15, "unit": "°"}
